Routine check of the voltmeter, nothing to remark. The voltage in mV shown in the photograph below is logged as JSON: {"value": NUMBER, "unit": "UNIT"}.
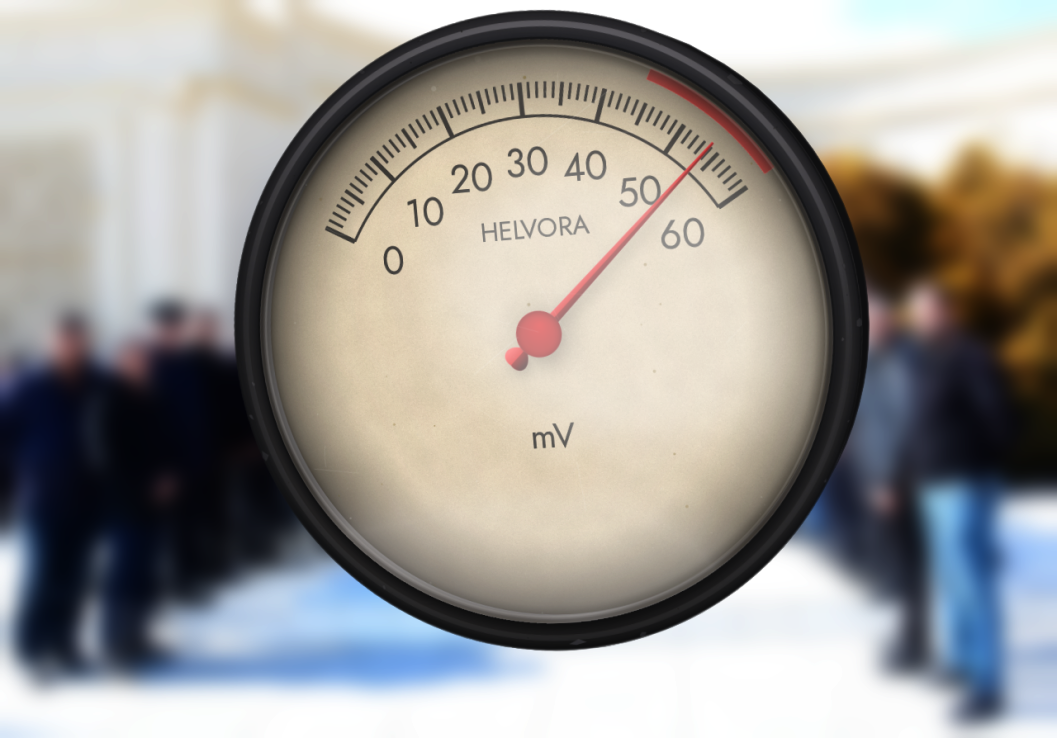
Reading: {"value": 54, "unit": "mV"}
